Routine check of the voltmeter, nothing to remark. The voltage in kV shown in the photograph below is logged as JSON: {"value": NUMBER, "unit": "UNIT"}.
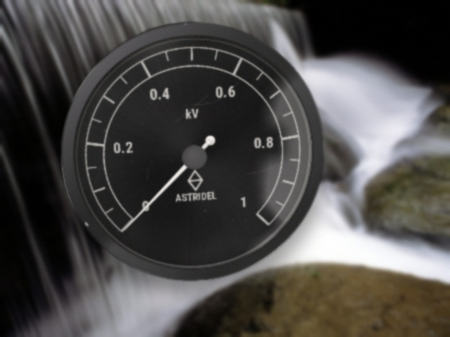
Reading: {"value": 0, "unit": "kV"}
